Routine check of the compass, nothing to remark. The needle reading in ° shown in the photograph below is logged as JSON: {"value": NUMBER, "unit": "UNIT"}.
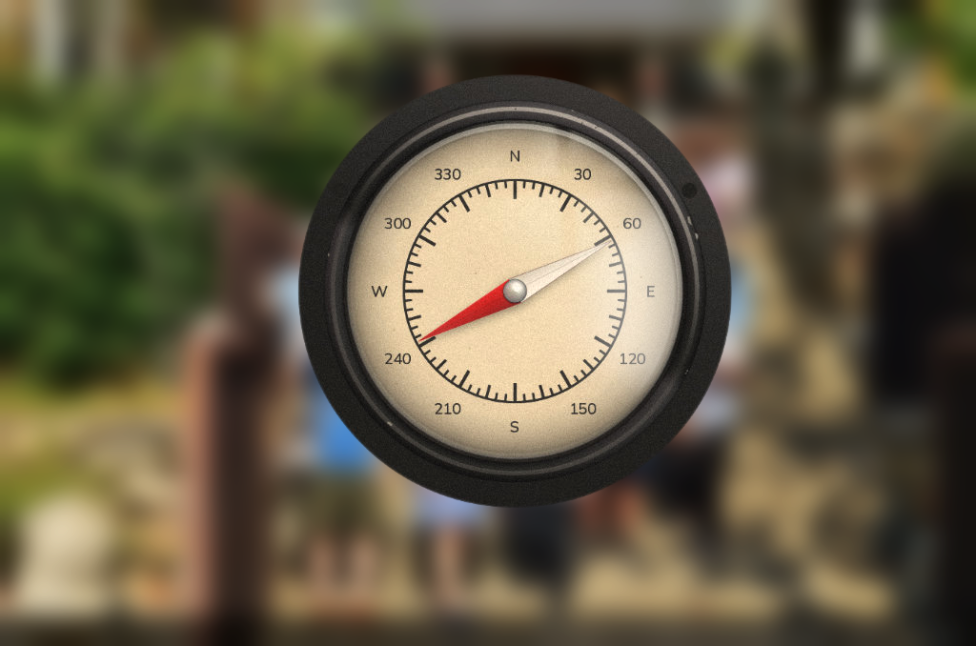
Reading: {"value": 242.5, "unit": "°"}
